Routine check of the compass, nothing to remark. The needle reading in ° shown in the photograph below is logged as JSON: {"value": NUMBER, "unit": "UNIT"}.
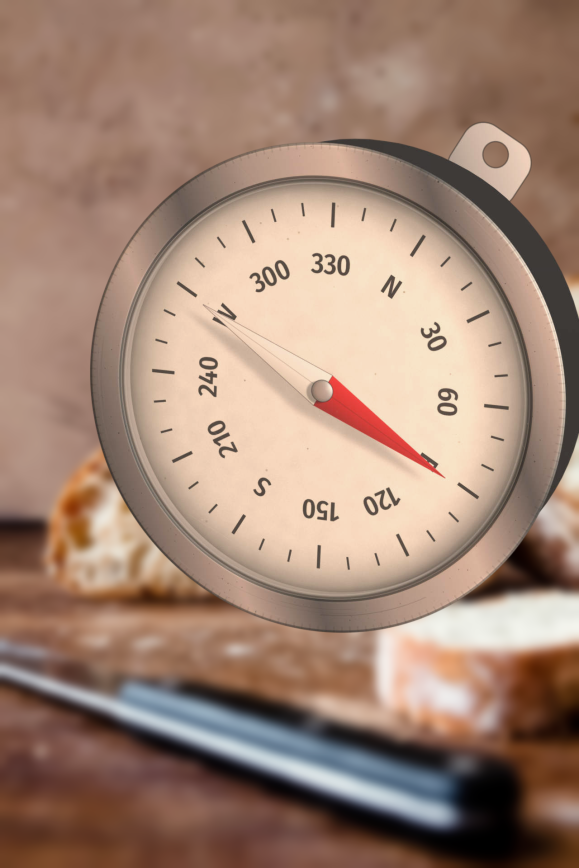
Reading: {"value": 90, "unit": "°"}
